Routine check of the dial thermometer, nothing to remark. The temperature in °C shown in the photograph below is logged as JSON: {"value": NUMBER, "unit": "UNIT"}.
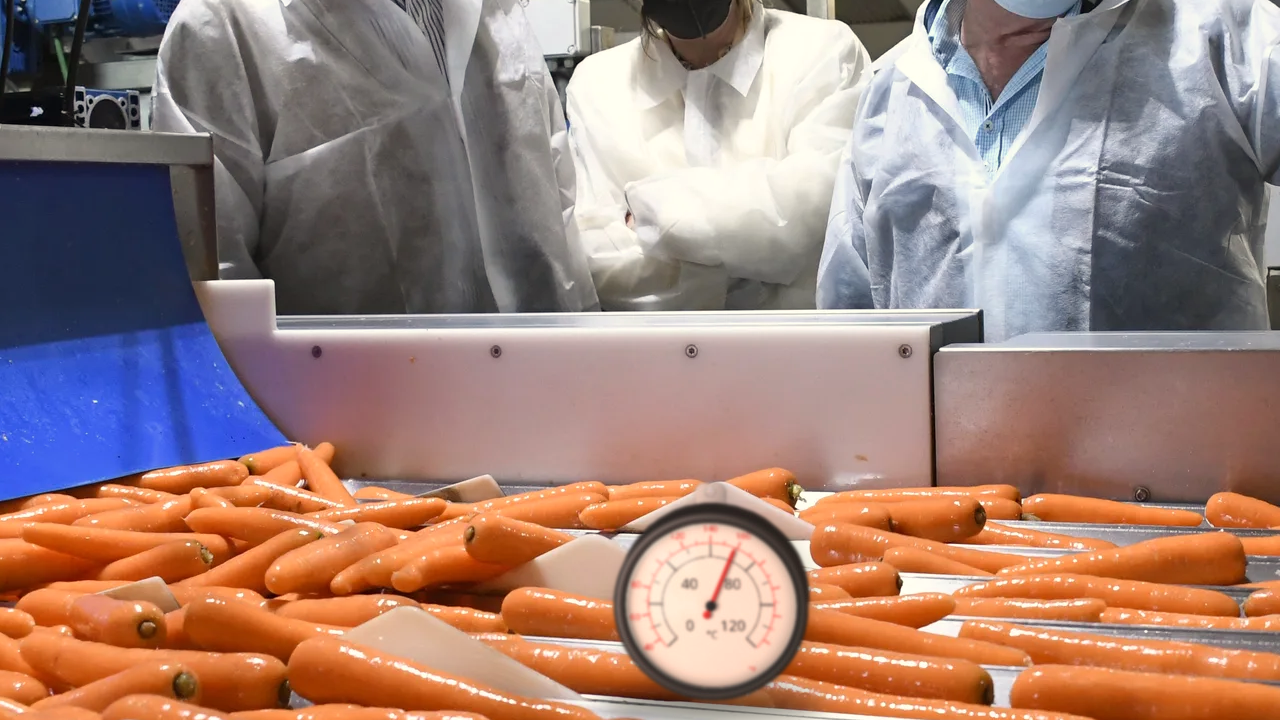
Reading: {"value": 70, "unit": "°C"}
